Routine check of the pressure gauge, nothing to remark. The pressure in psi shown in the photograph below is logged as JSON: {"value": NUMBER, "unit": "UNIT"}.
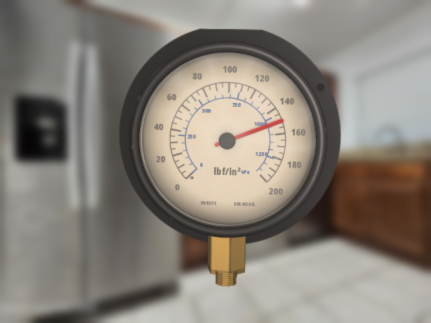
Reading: {"value": 150, "unit": "psi"}
